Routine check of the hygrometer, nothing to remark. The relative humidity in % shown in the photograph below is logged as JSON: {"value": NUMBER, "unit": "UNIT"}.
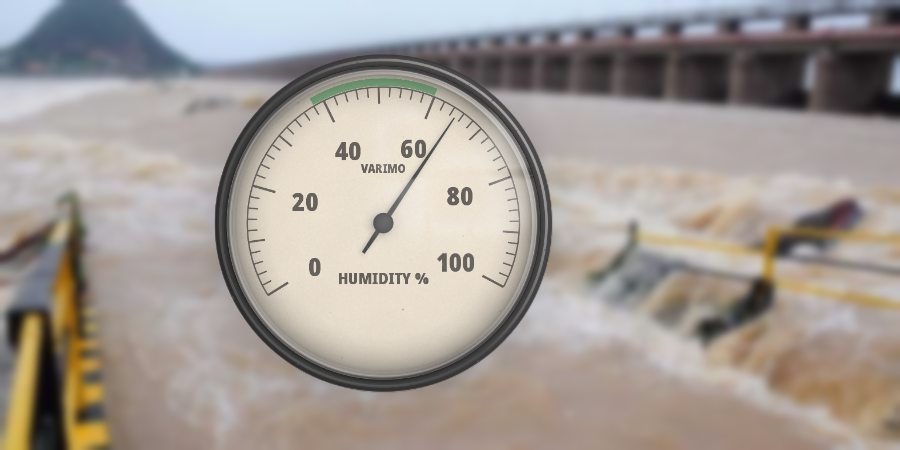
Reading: {"value": 65, "unit": "%"}
